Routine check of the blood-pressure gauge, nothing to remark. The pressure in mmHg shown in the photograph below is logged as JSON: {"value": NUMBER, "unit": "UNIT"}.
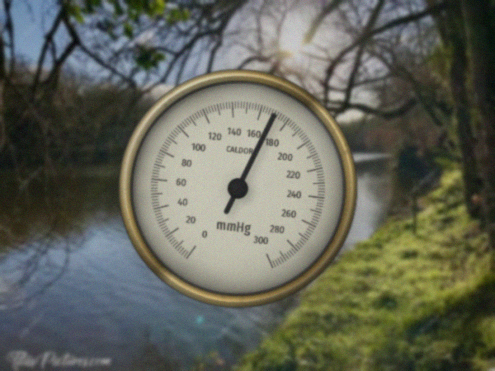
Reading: {"value": 170, "unit": "mmHg"}
